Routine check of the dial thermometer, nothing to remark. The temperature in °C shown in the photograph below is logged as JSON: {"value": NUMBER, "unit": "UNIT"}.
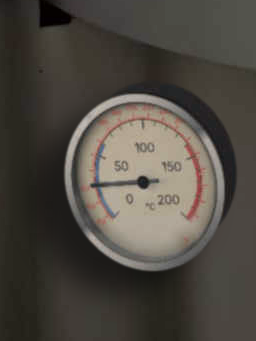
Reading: {"value": 30, "unit": "°C"}
